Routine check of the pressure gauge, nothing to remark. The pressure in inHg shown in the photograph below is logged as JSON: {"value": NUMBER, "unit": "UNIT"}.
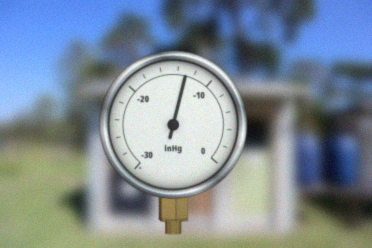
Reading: {"value": -13, "unit": "inHg"}
